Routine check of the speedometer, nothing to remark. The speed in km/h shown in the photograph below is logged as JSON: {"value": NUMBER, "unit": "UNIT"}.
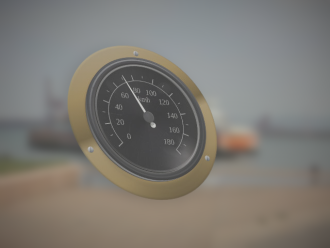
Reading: {"value": 70, "unit": "km/h"}
